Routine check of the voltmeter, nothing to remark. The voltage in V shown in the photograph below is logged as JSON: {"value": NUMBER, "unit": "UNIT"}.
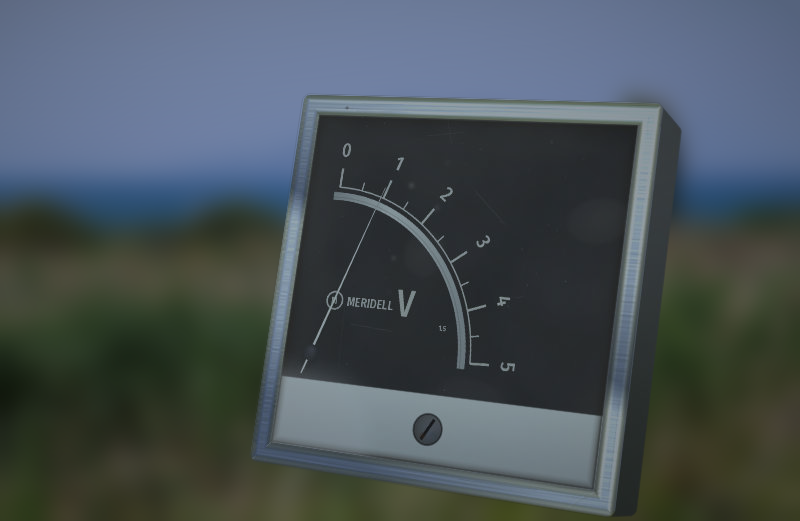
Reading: {"value": 1, "unit": "V"}
